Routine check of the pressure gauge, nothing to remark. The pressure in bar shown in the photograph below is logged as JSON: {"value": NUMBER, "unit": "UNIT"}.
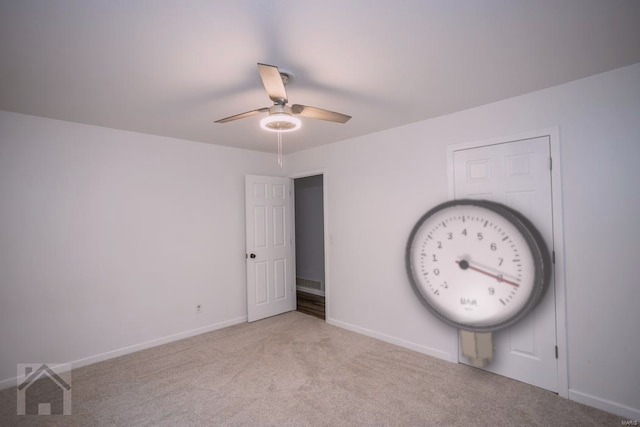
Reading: {"value": 8, "unit": "bar"}
